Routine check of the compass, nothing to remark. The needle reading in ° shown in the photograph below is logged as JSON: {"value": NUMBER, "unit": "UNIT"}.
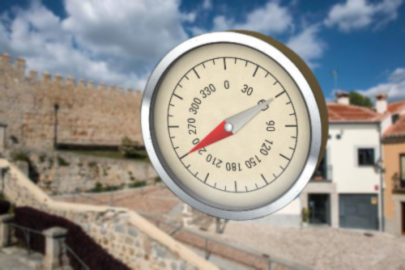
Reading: {"value": 240, "unit": "°"}
